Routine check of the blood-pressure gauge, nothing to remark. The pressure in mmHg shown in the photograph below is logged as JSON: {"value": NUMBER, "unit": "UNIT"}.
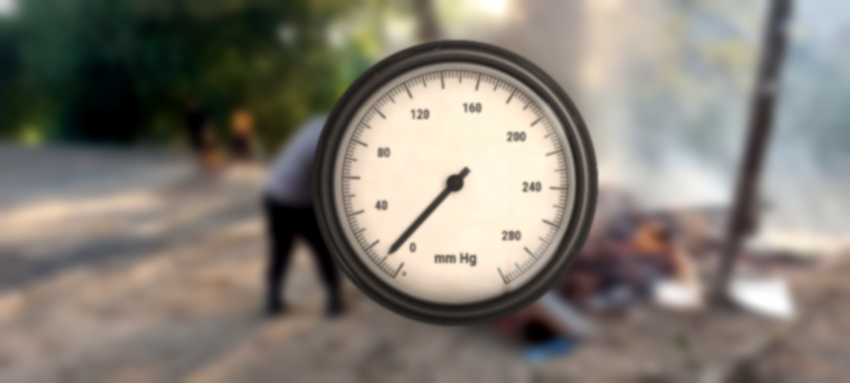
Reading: {"value": 10, "unit": "mmHg"}
